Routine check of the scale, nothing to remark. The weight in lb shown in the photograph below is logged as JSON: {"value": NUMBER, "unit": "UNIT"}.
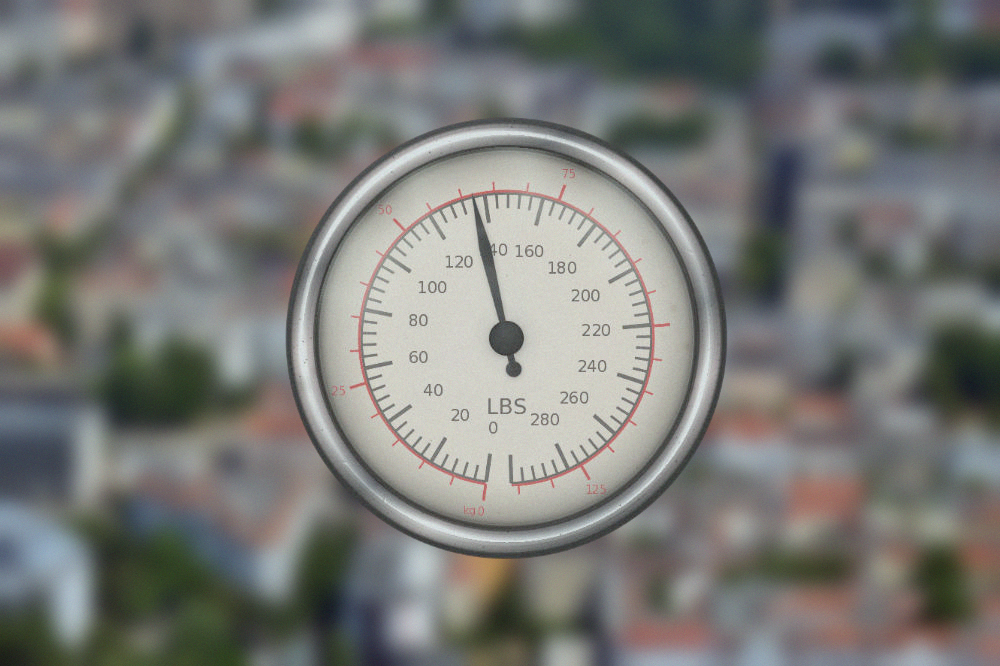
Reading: {"value": 136, "unit": "lb"}
